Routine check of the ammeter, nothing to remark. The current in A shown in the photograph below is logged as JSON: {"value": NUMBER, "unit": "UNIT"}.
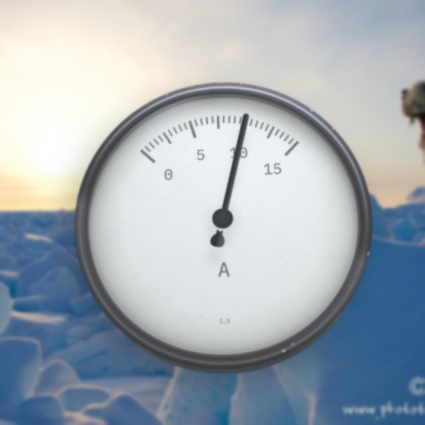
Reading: {"value": 10, "unit": "A"}
